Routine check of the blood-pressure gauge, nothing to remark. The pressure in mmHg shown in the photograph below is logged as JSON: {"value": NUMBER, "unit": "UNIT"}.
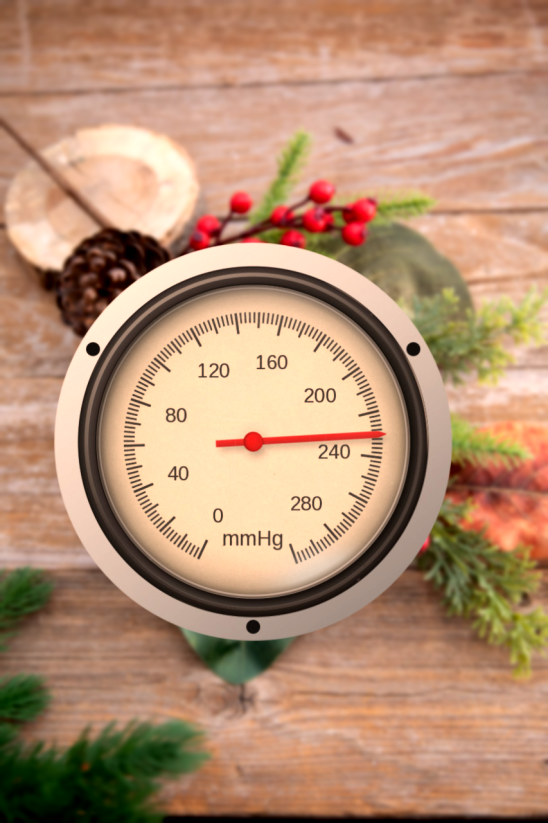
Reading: {"value": 230, "unit": "mmHg"}
